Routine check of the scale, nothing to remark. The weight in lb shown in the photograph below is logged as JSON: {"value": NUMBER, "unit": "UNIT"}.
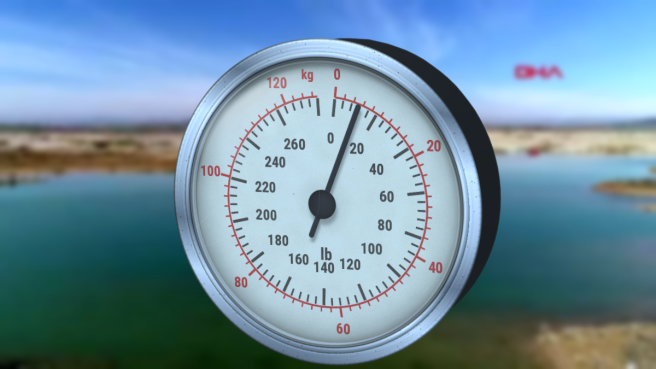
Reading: {"value": 12, "unit": "lb"}
